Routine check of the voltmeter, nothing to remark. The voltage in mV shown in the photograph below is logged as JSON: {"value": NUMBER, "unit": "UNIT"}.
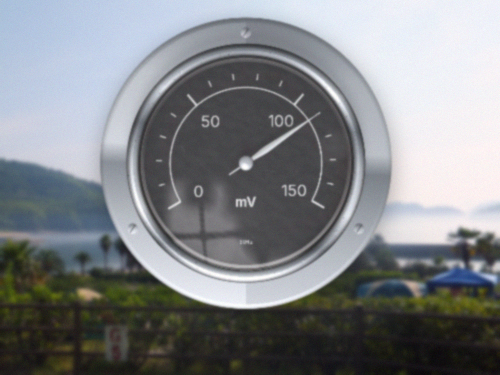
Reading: {"value": 110, "unit": "mV"}
